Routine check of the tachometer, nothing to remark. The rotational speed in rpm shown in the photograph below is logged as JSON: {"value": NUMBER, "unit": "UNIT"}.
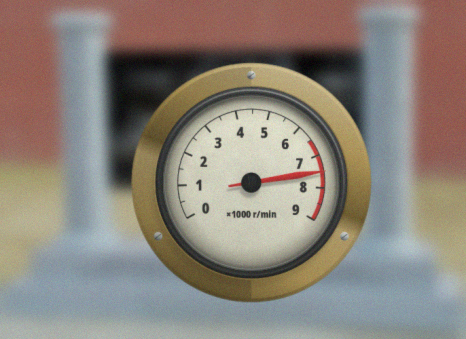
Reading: {"value": 7500, "unit": "rpm"}
